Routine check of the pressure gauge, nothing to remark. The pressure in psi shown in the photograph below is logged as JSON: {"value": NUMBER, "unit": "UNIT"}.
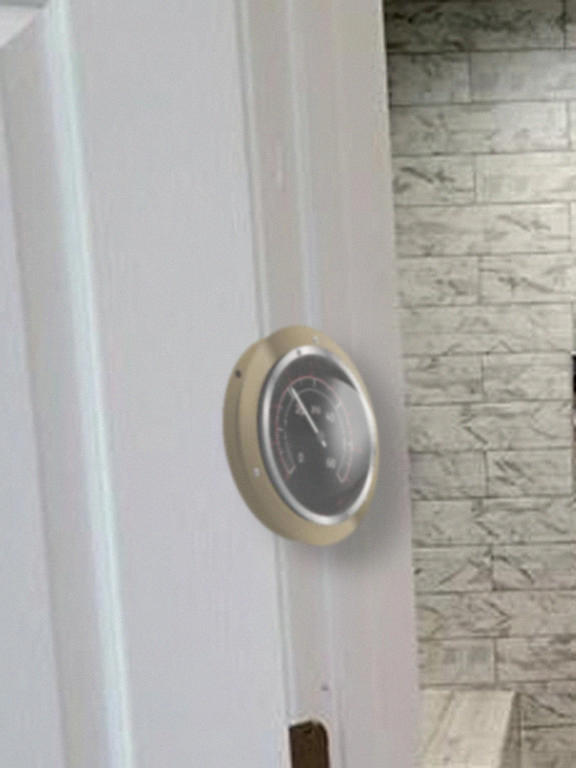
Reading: {"value": 20, "unit": "psi"}
